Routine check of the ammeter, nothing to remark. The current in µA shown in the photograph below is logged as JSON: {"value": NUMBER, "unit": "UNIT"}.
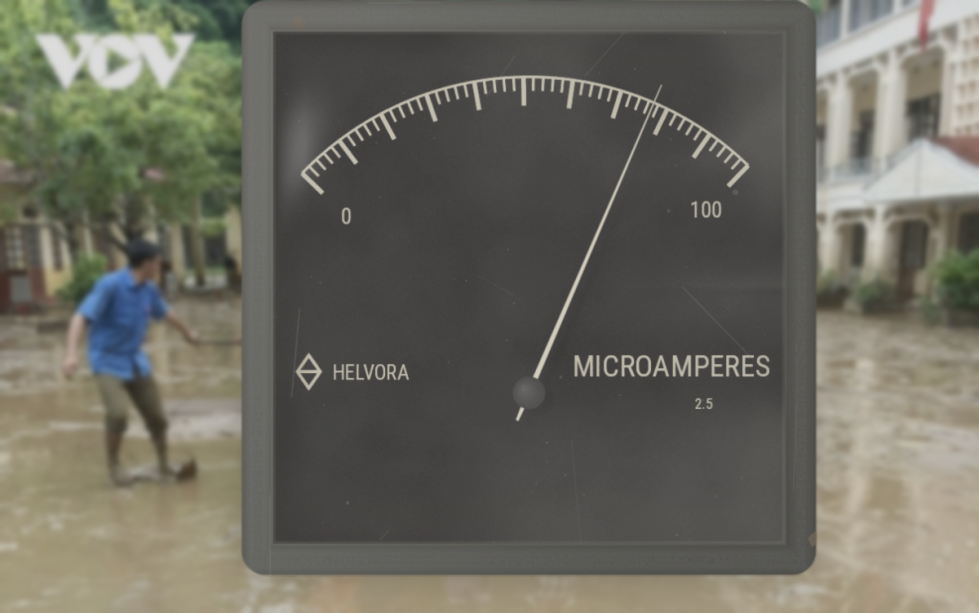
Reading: {"value": 77, "unit": "µA"}
